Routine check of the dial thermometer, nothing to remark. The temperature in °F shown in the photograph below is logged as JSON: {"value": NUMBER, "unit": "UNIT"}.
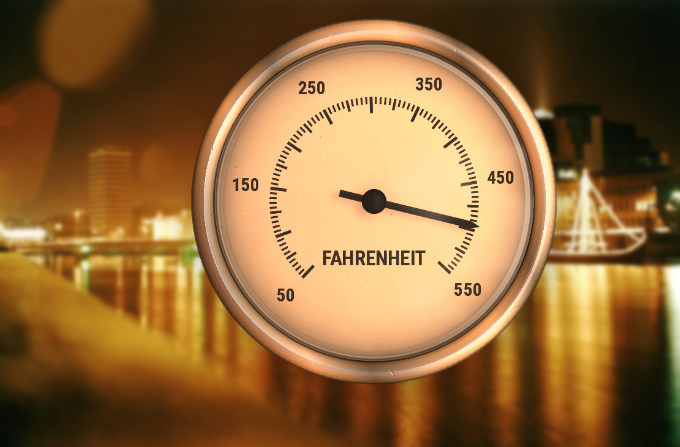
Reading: {"value": 495, "unit": "°F"}
